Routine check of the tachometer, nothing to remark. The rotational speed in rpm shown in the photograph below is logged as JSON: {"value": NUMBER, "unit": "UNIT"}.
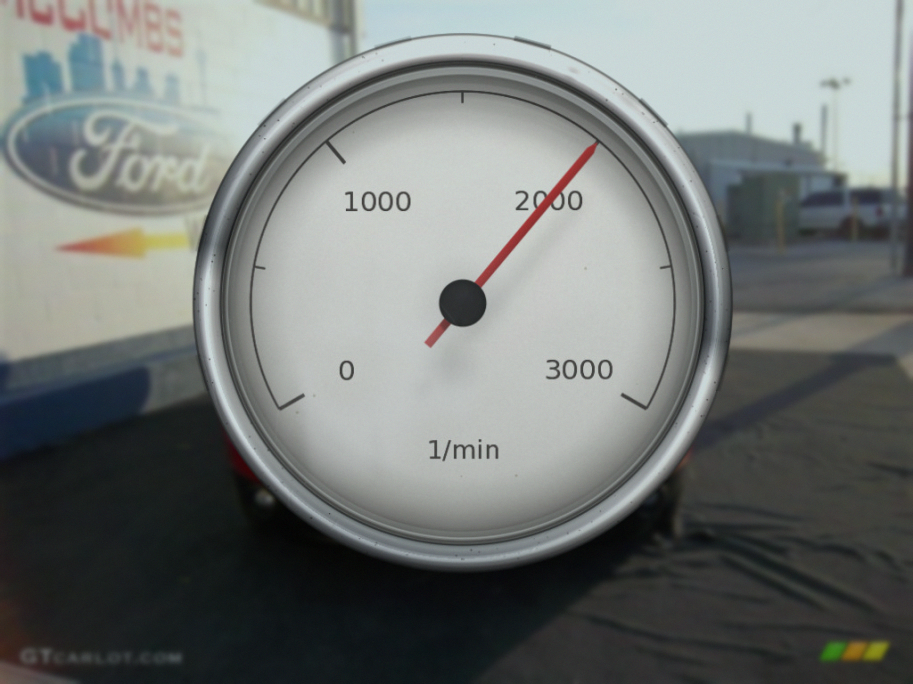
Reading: {"value": 2000, "unit": "rpm"}
